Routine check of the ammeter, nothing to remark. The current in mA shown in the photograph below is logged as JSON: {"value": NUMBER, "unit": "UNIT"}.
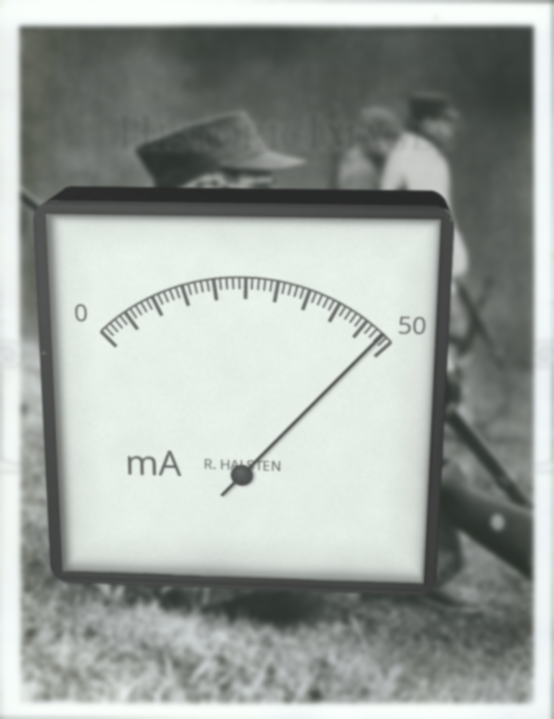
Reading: {"value": 48, "unit": "mA"}
